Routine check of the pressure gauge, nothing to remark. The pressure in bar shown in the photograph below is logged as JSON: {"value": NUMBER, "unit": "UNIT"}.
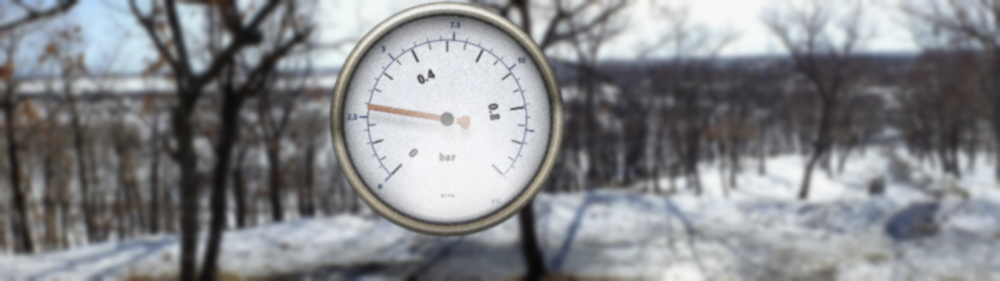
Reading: {"value": 0.2, "unit": "bar"}
